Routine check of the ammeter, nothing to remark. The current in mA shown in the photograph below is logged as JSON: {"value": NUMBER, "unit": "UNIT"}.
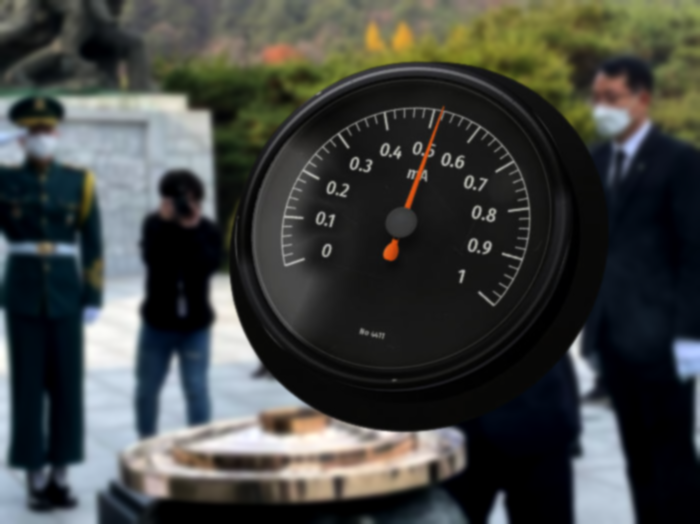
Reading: {"value": 0.52, "unit": "mA"}
